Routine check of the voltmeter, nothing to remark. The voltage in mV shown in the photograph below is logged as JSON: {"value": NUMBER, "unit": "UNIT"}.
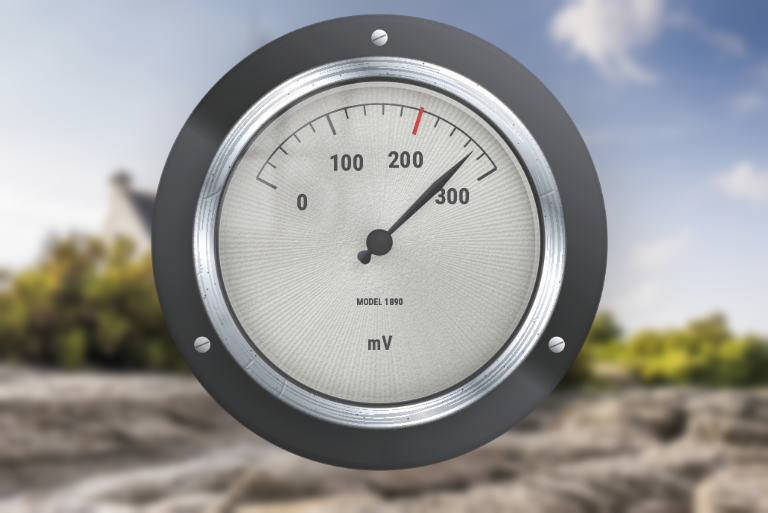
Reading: {"value": 270, "unit": "mV"}
